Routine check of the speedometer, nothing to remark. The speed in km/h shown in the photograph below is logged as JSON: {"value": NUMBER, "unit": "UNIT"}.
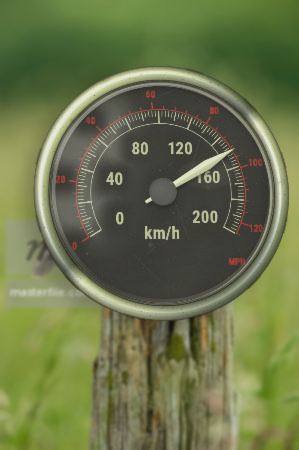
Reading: {"value": 150, "unit": "km/h"}
